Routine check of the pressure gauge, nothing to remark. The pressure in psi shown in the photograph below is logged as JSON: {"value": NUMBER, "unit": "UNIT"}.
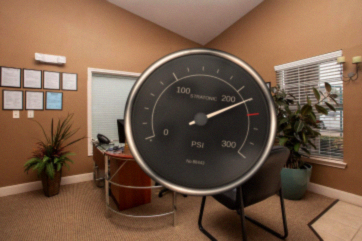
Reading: {"value": 220, "unit": "psi"}
